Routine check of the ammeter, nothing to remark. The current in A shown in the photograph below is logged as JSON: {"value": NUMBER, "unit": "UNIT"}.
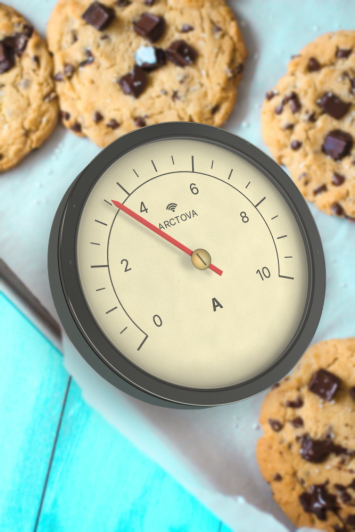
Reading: {"value": 3.5, "unit": "A"}
